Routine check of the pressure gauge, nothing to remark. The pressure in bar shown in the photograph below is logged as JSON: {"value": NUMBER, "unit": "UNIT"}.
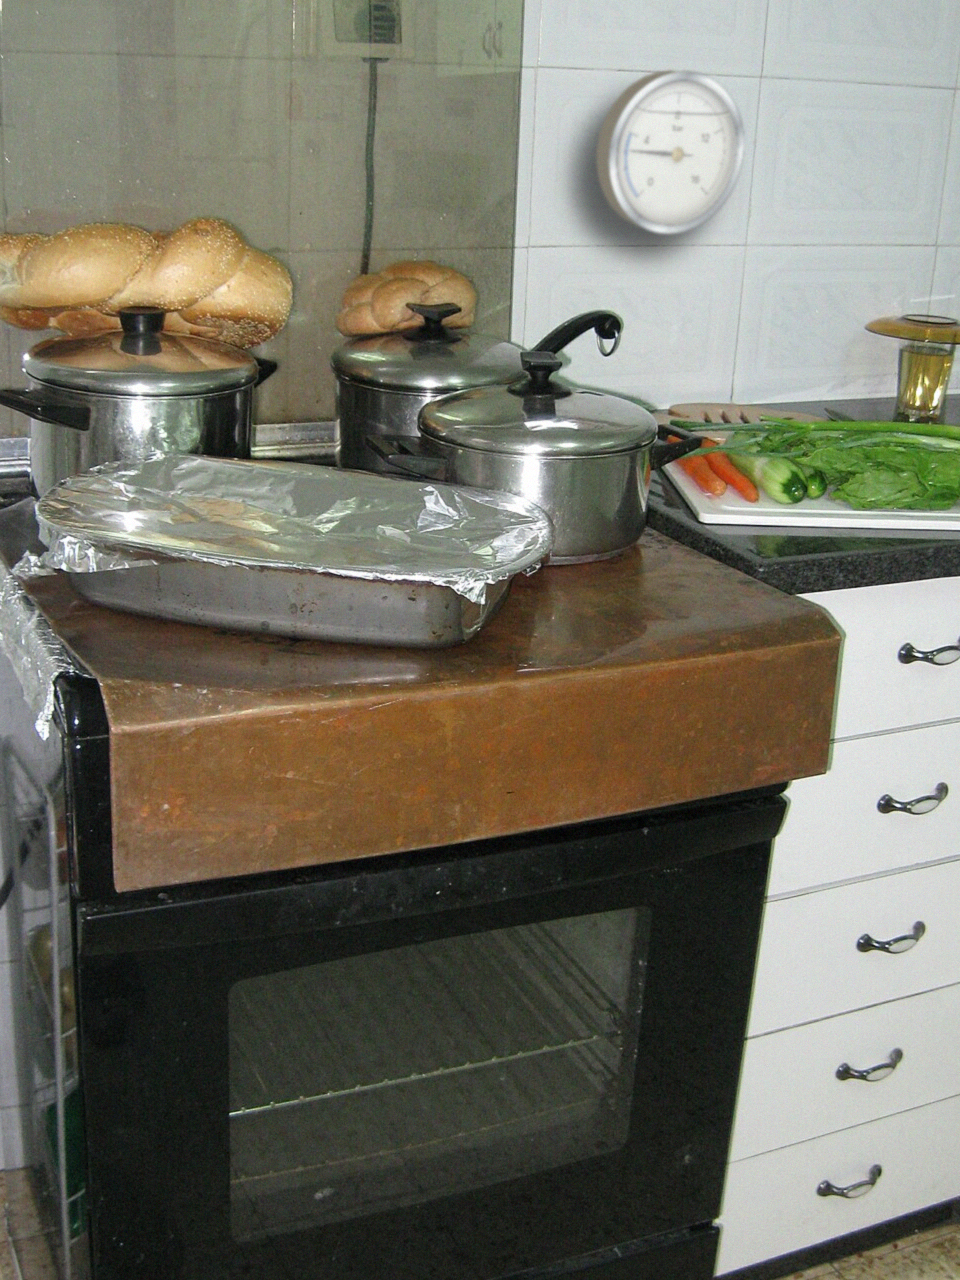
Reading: {"value": 3, "unit": "bar"}
